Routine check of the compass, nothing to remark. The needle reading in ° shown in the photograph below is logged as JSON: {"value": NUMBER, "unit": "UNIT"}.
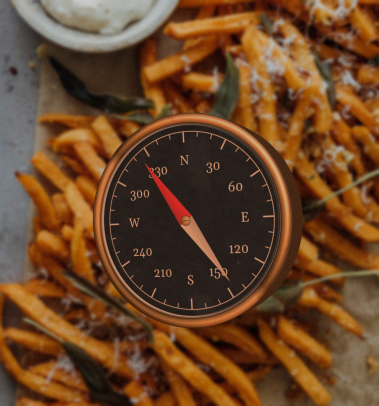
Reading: {"value": 325, "unit": "°"}
